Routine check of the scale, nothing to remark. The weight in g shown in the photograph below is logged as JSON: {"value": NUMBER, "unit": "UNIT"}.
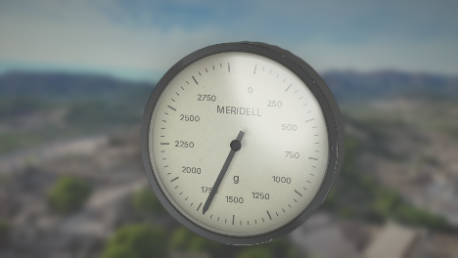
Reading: {"value": 1700, "unit": "g"}
